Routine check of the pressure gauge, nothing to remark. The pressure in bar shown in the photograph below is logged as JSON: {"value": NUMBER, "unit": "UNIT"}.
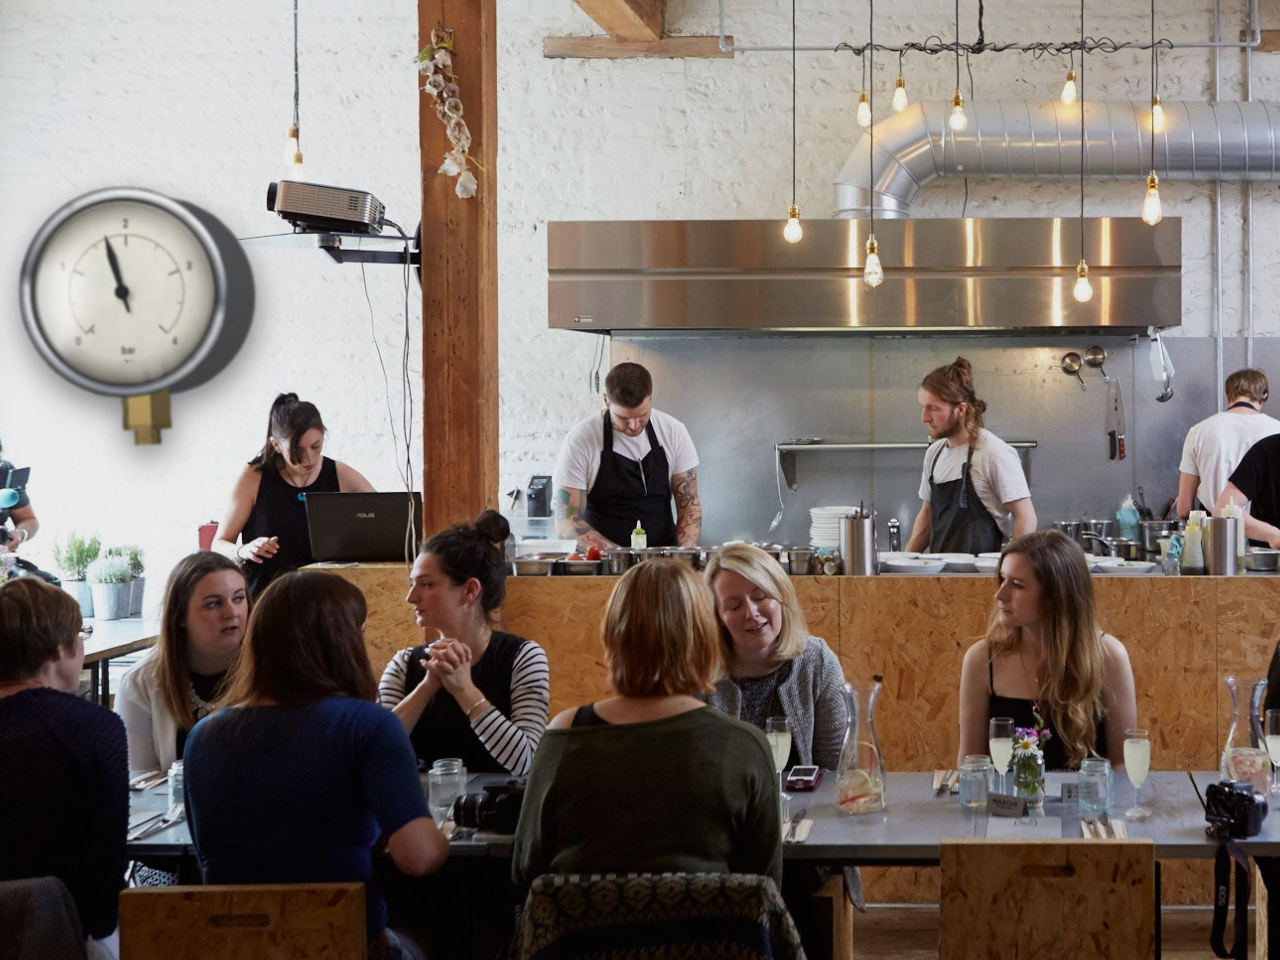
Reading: {"value": 1.75, "unit": "bar"}
